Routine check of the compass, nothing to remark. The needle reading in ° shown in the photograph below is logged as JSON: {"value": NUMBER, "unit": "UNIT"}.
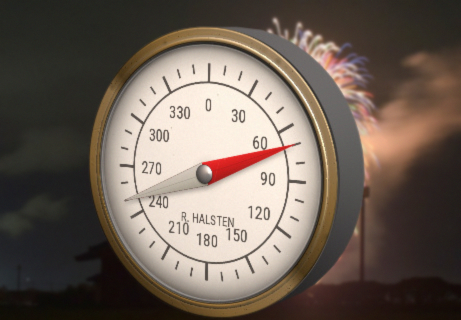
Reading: {"value": 70, "unit": "°"}
